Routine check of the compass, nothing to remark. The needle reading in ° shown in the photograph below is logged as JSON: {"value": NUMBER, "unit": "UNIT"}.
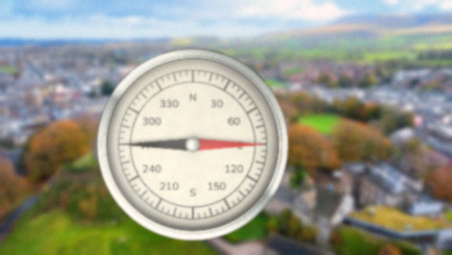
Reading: {"value": 90, "unit": "°"}
